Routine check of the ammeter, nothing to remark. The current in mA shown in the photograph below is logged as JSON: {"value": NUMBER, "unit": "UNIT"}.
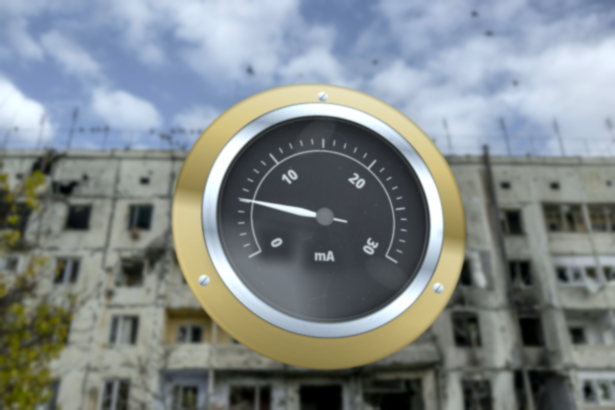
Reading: {"value": 5, "unit": "mA"}
